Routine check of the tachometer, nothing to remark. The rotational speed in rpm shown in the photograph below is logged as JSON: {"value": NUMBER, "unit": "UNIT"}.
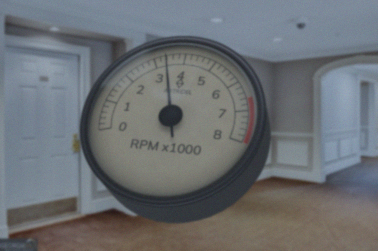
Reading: {"value": 3400, "unit": "rpm"}
